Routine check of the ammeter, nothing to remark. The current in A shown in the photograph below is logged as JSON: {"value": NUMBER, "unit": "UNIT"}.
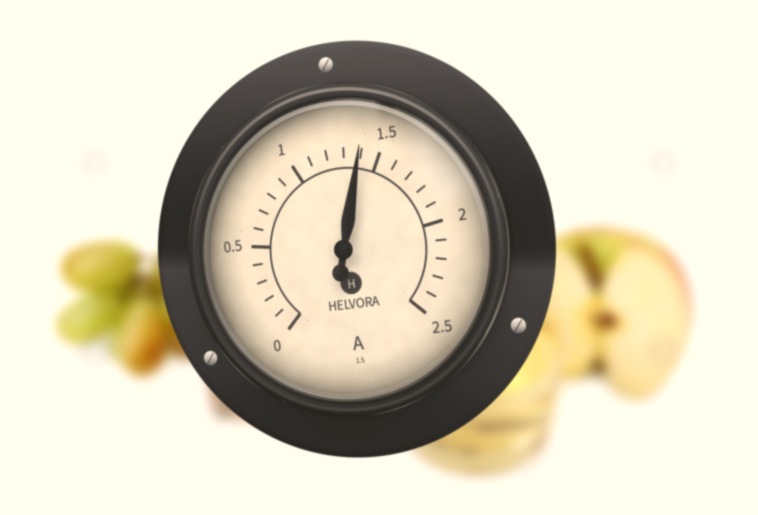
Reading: {"value": 1.4, "unit": "A"}
